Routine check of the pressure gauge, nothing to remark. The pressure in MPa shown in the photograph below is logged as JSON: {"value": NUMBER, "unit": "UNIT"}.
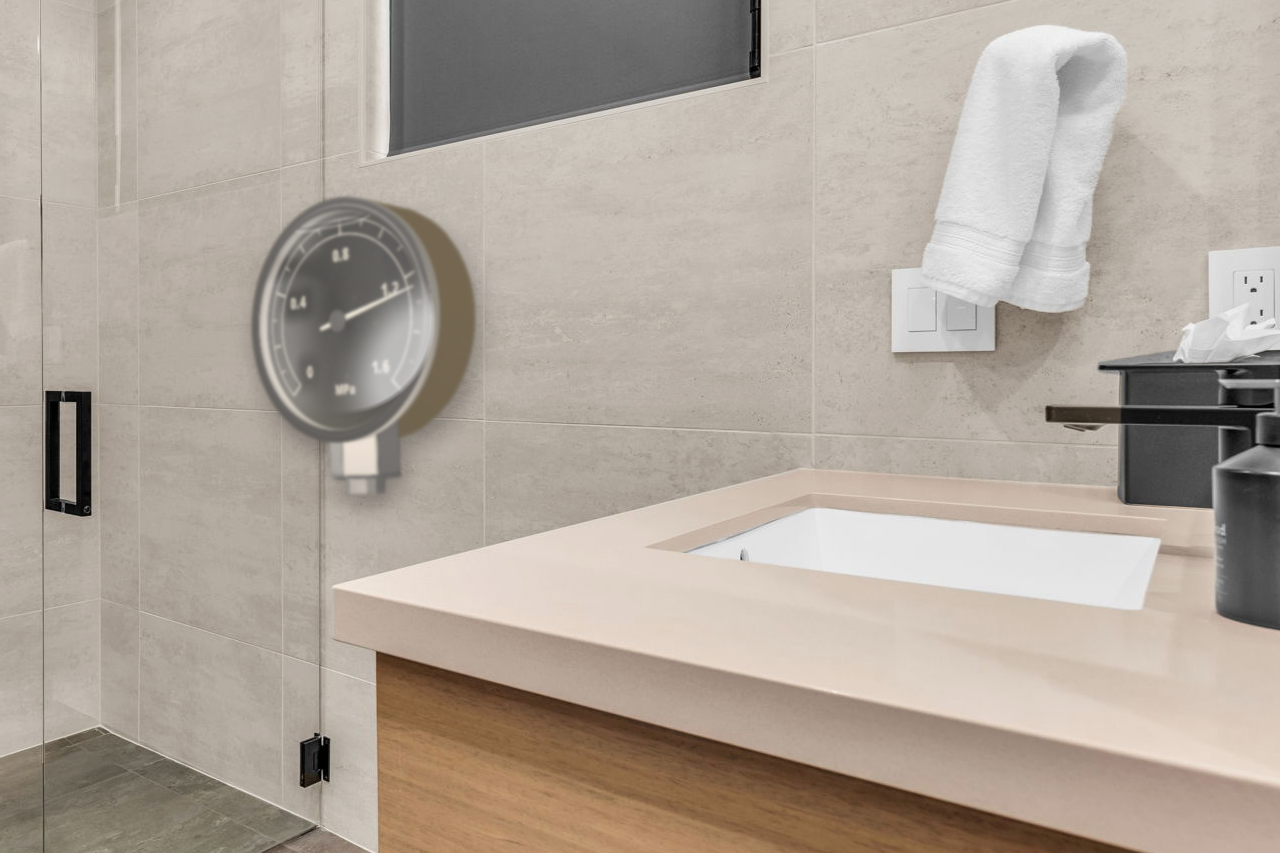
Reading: {"value": 1.25, "unit": "MPa"}
